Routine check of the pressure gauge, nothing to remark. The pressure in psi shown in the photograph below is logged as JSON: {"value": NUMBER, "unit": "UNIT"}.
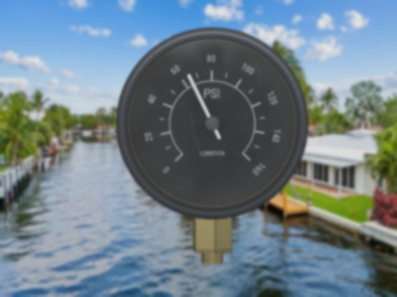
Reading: {"value": 65, "unit": "psi"}
